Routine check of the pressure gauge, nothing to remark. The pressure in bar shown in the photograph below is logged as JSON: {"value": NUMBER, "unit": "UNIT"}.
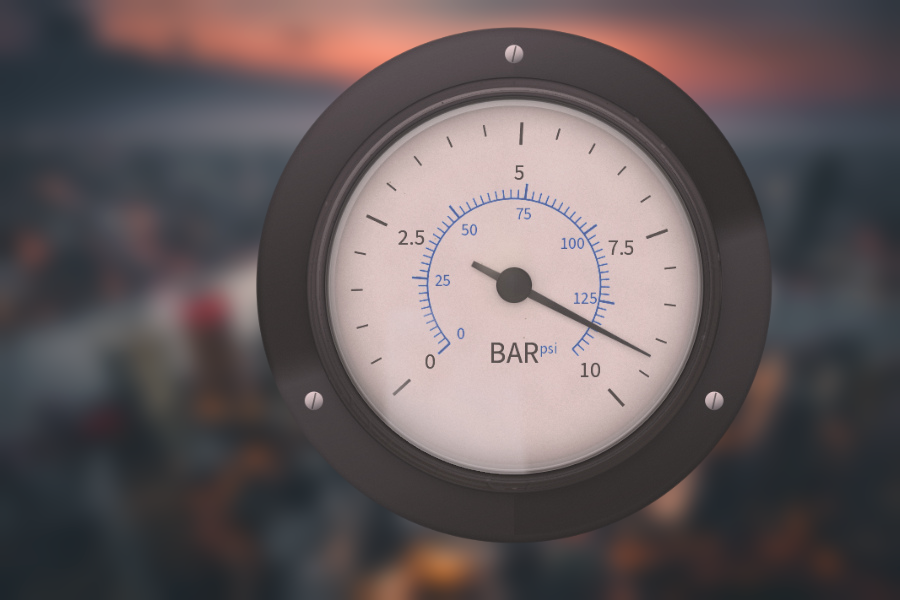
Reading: {"value": 9.25, "unit": "bar"}
